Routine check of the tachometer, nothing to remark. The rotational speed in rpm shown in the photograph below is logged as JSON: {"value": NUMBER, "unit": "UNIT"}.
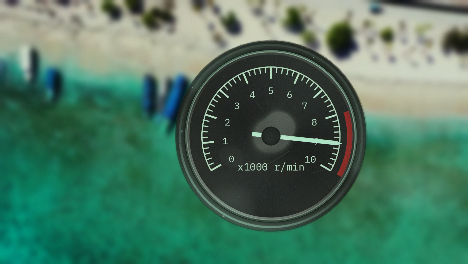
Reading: {"value": 9000, "unit": "rpm"}
